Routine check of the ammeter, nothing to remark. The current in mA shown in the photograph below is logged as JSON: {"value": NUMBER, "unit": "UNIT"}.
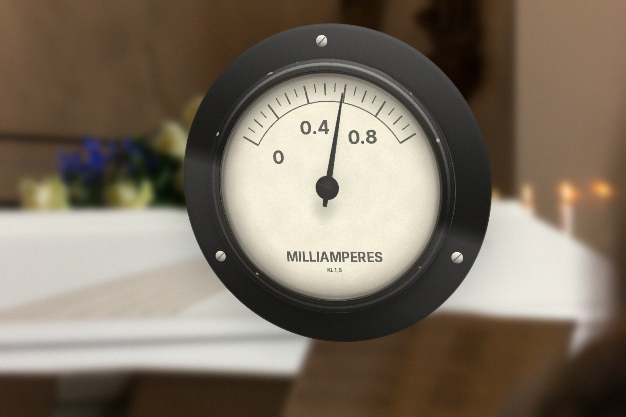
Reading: {"value": 0.6, "unit": "mA"}
